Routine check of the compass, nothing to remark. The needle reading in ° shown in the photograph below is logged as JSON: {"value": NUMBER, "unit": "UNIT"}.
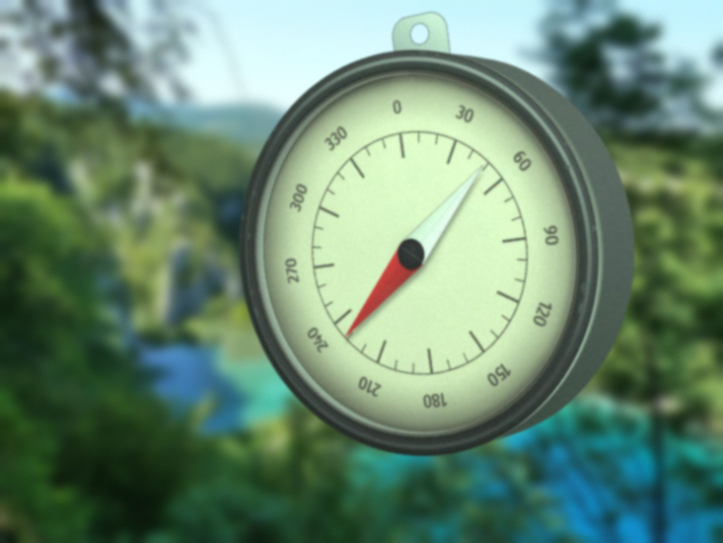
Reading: {"value": 230, "unit": "°"}
